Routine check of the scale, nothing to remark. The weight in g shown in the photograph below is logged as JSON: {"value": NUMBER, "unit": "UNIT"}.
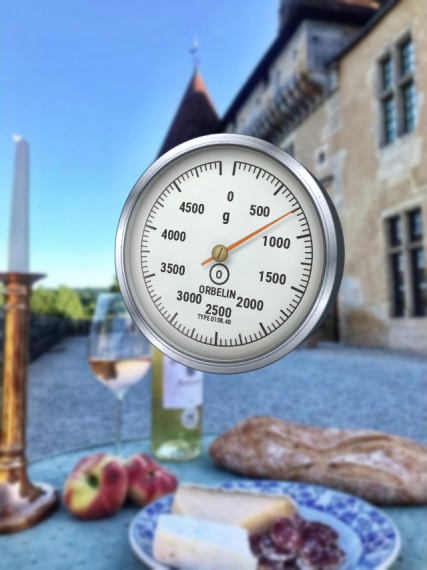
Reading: {"value": 750, "unit": "g"}
